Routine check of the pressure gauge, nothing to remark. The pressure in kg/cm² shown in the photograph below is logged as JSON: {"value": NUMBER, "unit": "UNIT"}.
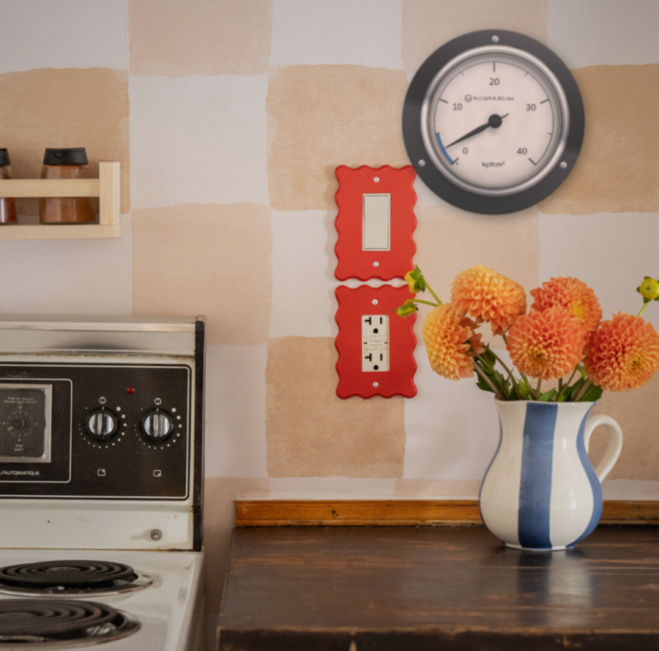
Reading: {"value": 2.5, "unit": "kg/cm²"}
